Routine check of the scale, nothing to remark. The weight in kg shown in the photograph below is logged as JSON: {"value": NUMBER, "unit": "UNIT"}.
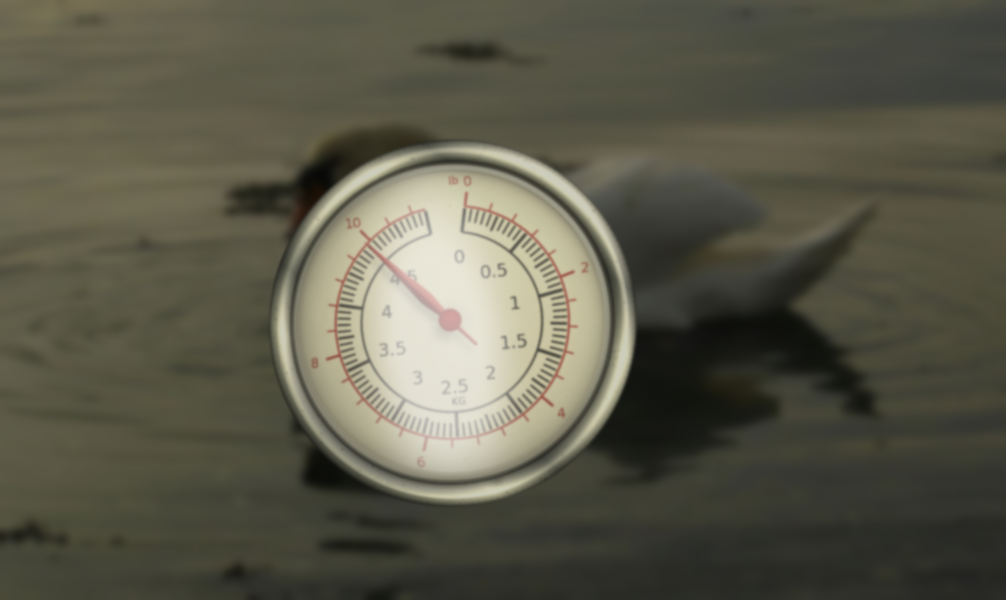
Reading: {"value": 4.5, "unit": "kg"}
